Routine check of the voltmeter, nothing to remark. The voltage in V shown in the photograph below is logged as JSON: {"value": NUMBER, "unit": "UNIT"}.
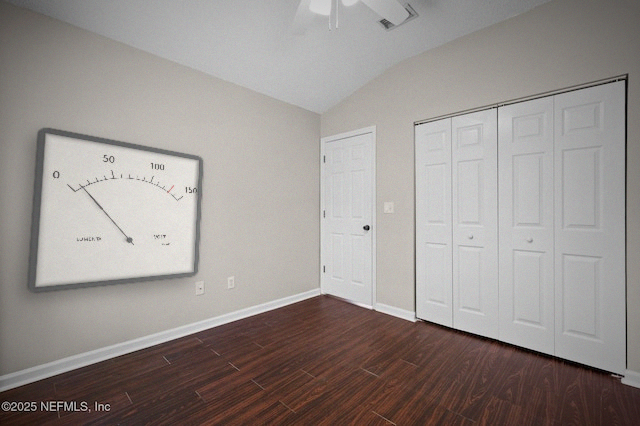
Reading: {"value": 10, "unit": "V"}
